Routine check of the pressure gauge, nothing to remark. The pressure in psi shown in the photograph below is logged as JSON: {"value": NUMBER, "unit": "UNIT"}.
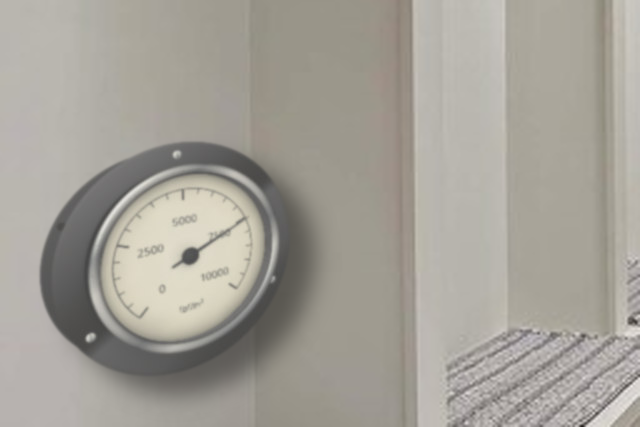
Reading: {"value": 7500, "unit": "psi"}
